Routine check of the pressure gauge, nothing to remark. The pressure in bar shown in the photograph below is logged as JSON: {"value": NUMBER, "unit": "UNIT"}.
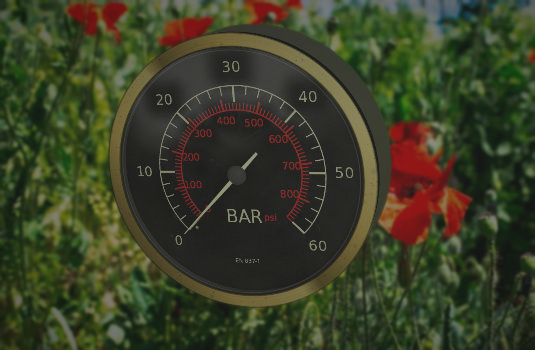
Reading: {"value": 0, "unit": "bar"}
